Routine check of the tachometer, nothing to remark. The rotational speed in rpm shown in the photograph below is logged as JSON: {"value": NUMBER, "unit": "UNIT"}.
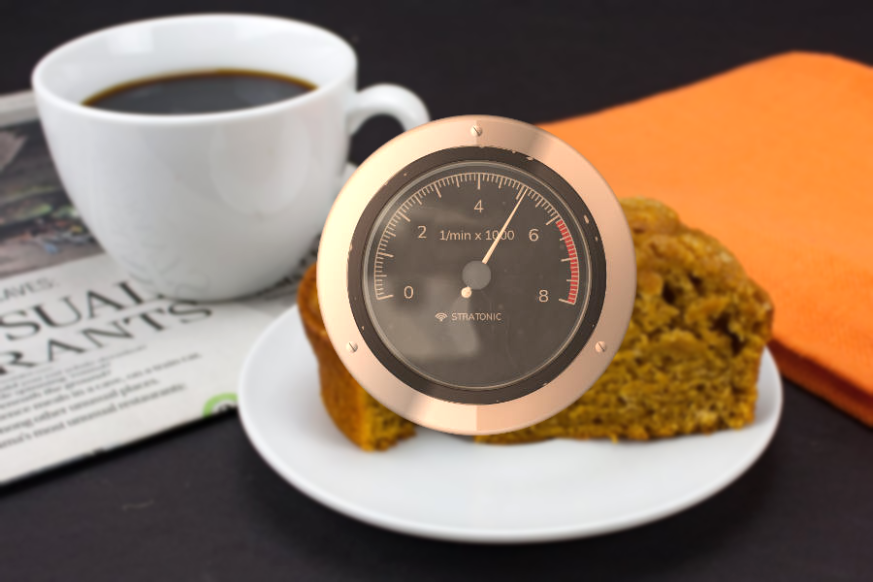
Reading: {"value": 5100, "unit": "rpm"}
